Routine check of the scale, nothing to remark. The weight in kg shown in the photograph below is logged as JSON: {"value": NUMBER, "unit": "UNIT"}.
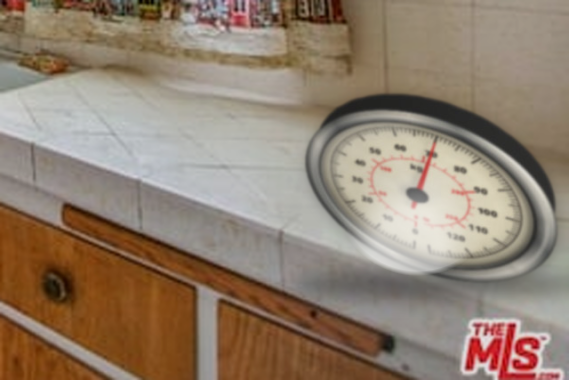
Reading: {"value": 70, "unit": "kg"}
